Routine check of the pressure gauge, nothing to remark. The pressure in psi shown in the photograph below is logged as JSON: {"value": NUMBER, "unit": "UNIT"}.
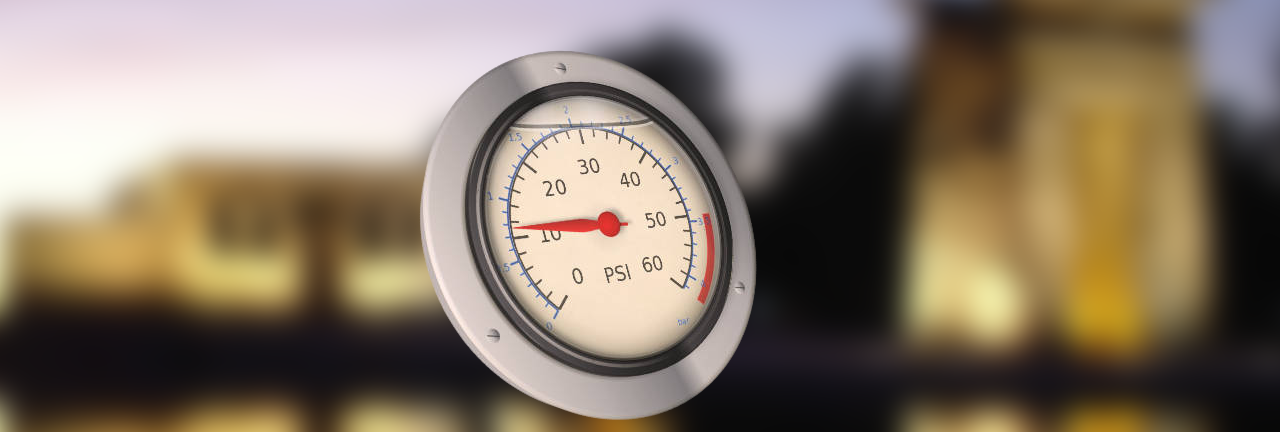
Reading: {"value": 11, "unit": "psi"}
